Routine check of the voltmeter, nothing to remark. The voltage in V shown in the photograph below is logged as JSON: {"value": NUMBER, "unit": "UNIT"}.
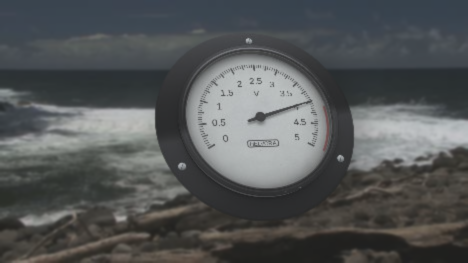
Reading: {"value": 4, "unit": "V"}
